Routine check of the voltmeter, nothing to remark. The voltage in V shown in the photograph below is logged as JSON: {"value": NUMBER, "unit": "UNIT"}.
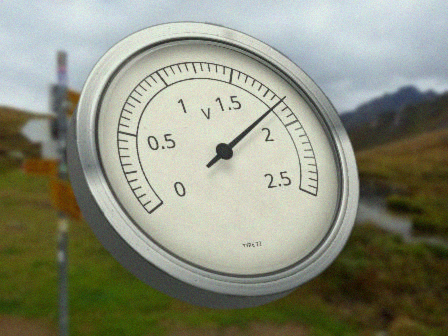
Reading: {"value": 1.85, "unit": "V"}
